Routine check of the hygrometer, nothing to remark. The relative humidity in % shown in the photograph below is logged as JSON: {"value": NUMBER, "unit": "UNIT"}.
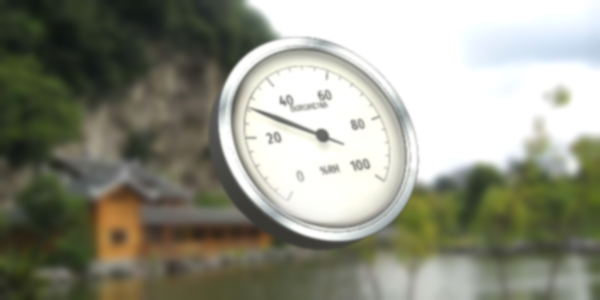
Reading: {"value": 28, "unit": "%"}
